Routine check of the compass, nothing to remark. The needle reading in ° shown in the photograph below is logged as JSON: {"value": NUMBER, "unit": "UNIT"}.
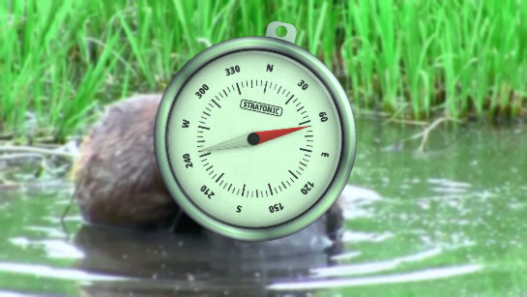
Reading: {"value": 65, "unit": "°"}
